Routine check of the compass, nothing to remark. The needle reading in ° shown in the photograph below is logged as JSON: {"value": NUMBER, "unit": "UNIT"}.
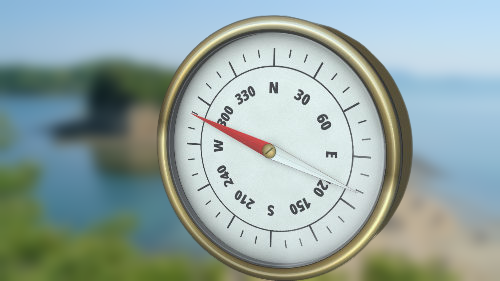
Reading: {"value": 290, "unit": "°"}
